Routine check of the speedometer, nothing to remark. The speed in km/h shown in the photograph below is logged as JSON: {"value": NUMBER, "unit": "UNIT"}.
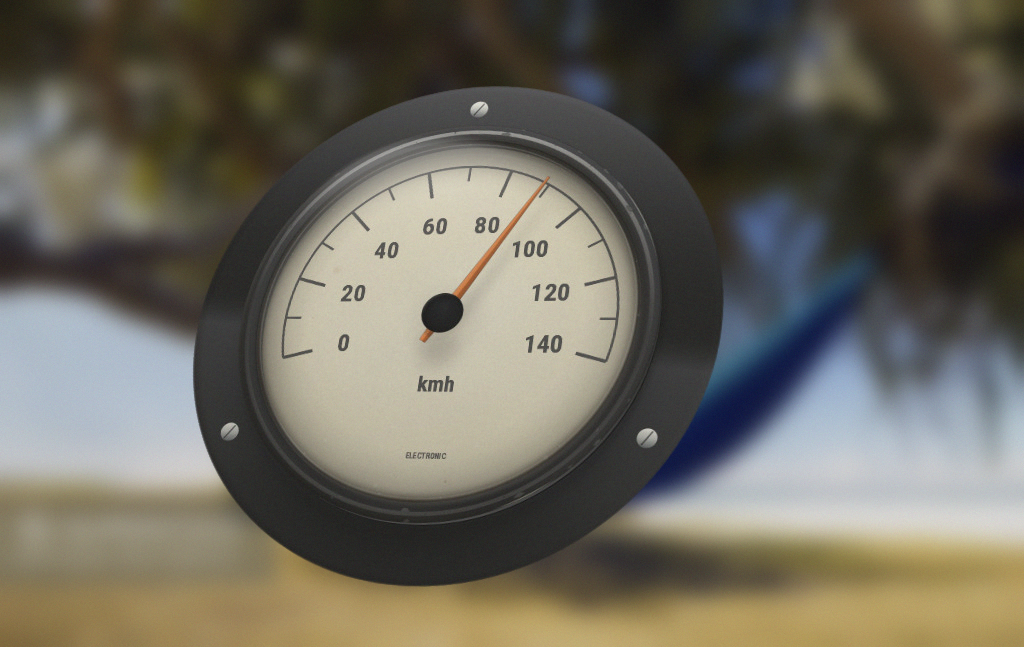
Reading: {"value": 90, "unit": "km/h"}
